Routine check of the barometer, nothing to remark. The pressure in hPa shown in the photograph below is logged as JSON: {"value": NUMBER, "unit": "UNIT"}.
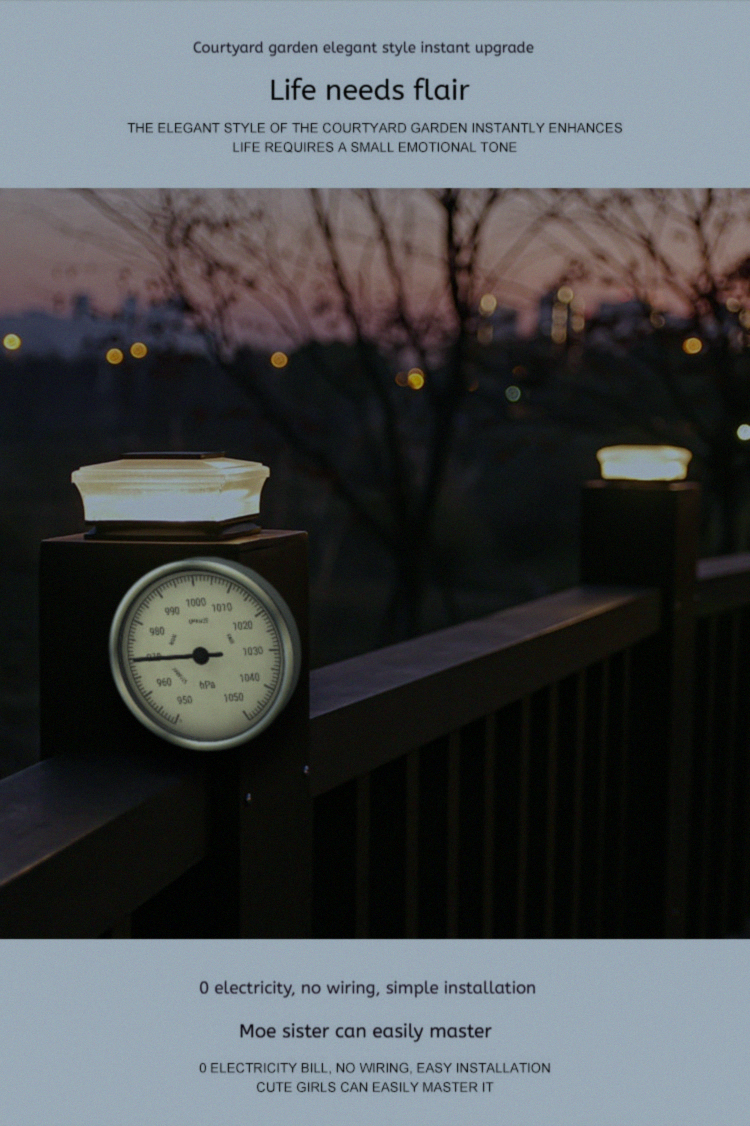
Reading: {"value": 970, "unit": "hPa"}
